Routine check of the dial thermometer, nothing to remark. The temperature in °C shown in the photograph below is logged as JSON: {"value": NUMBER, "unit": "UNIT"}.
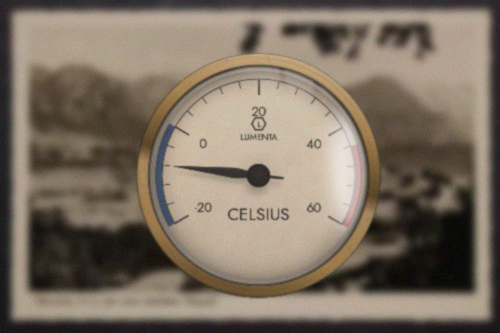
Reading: {"value": -8, "unit": "°C"}
